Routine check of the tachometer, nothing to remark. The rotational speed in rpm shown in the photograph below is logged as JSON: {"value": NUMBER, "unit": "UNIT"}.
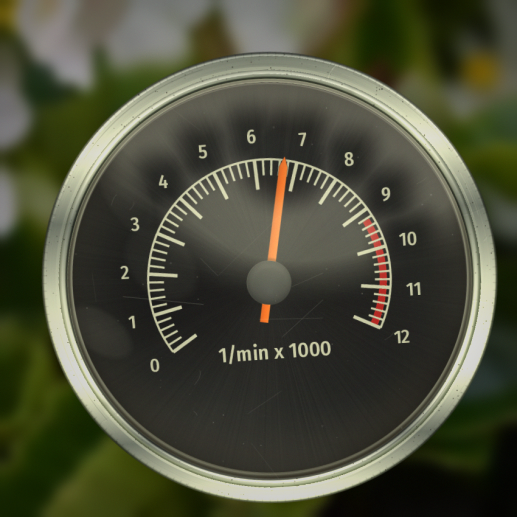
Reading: {"value": 6700, "unit": "rpm"}
